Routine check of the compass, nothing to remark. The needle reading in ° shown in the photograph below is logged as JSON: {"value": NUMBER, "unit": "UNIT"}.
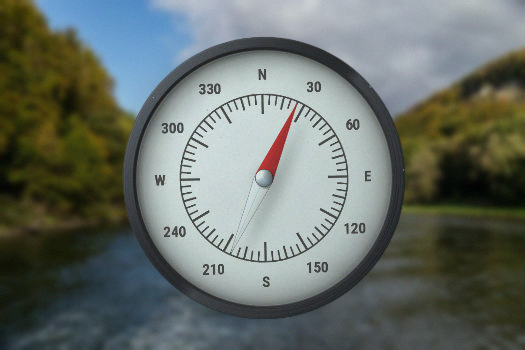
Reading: {"value": 25, "unit": "°"}
